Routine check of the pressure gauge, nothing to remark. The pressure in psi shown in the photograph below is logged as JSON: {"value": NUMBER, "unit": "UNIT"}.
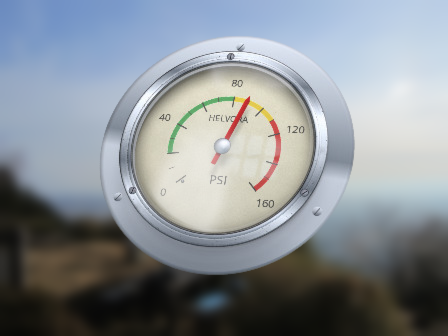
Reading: {"value": 90, "unit": "psi"}
